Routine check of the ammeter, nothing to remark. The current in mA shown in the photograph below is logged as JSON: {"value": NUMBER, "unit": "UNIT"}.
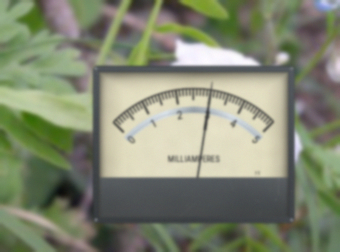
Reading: {"value": 3, "unit": "mA"}
